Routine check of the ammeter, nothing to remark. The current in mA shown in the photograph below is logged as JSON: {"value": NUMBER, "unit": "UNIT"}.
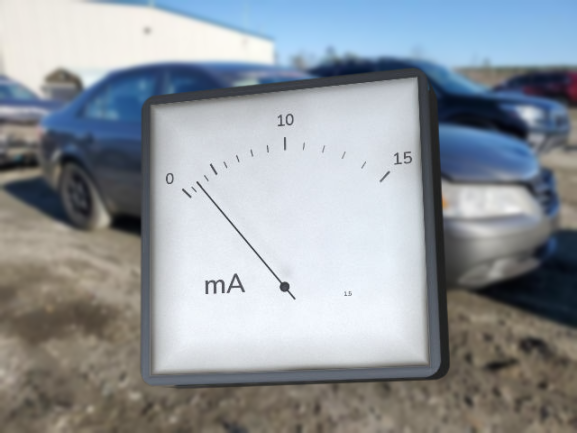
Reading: {"value": 3, "unit": "mA"}
